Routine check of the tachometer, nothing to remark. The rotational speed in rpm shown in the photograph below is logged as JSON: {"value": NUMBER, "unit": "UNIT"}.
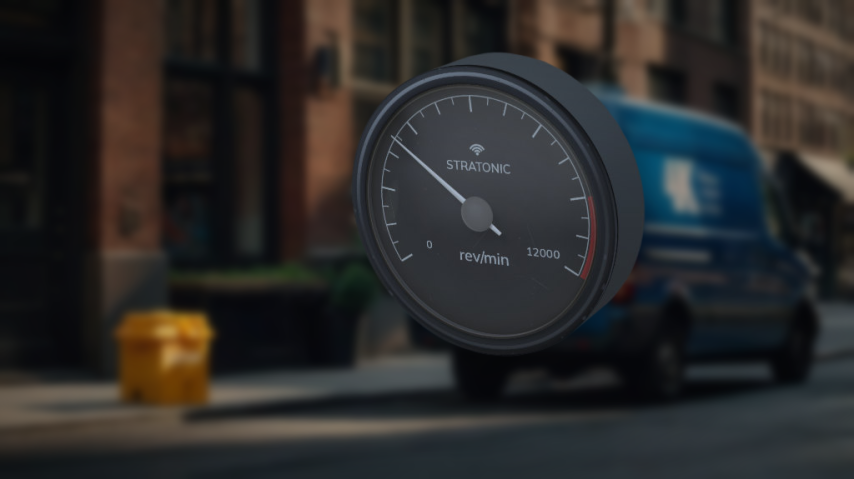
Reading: {"value": 3500, "unit": "rpm"}
